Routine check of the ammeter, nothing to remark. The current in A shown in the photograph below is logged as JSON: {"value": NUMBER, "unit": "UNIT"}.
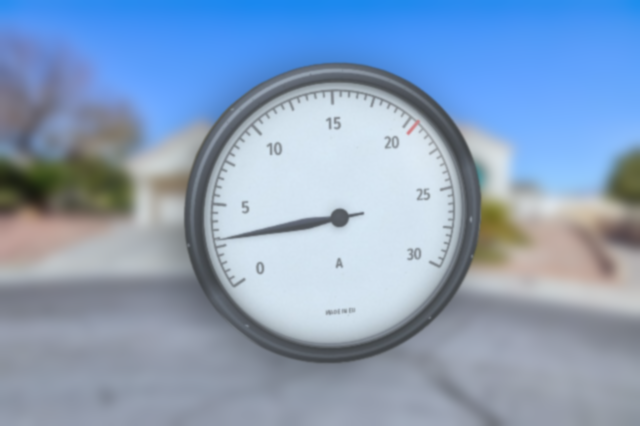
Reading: {"value": 3, "unit": "A"}
